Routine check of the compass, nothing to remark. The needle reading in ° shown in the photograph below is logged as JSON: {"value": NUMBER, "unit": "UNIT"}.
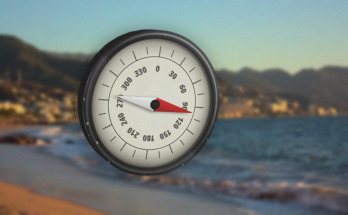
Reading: {"value": 97.5, "unit": "°"}
